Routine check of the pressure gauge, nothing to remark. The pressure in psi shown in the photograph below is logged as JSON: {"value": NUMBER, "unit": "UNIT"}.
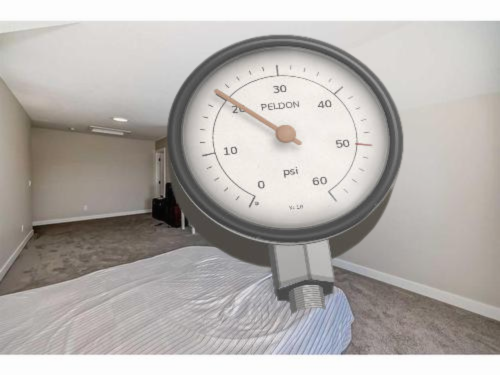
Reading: {"value": 20, "unit": "psi"}
